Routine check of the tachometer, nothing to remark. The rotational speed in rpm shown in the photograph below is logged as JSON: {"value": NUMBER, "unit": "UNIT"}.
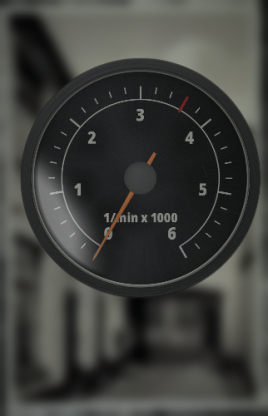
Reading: {"value": 0, "unit": "rpm"}
